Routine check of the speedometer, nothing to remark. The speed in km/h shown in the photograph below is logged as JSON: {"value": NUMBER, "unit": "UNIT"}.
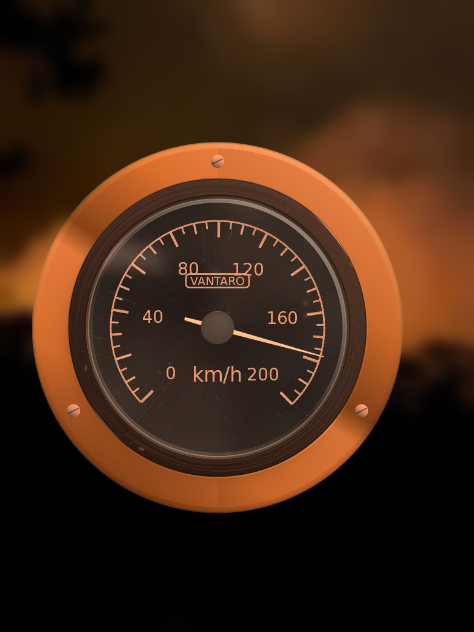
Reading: {"value": 177.5, "unit": "km/h"}
